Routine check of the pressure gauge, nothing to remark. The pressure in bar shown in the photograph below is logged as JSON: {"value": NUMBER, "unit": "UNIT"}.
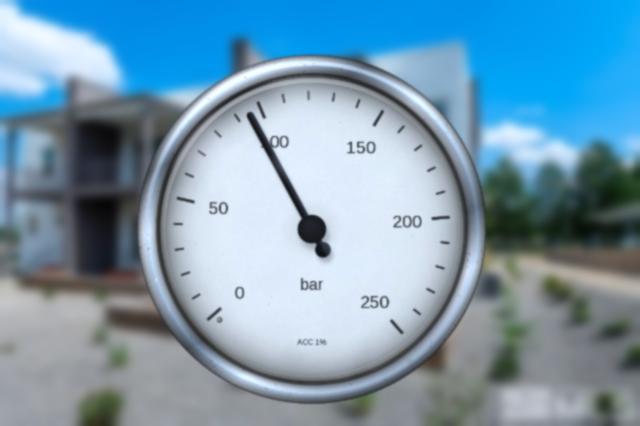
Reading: {"value": 95, "unit": "bar"}
